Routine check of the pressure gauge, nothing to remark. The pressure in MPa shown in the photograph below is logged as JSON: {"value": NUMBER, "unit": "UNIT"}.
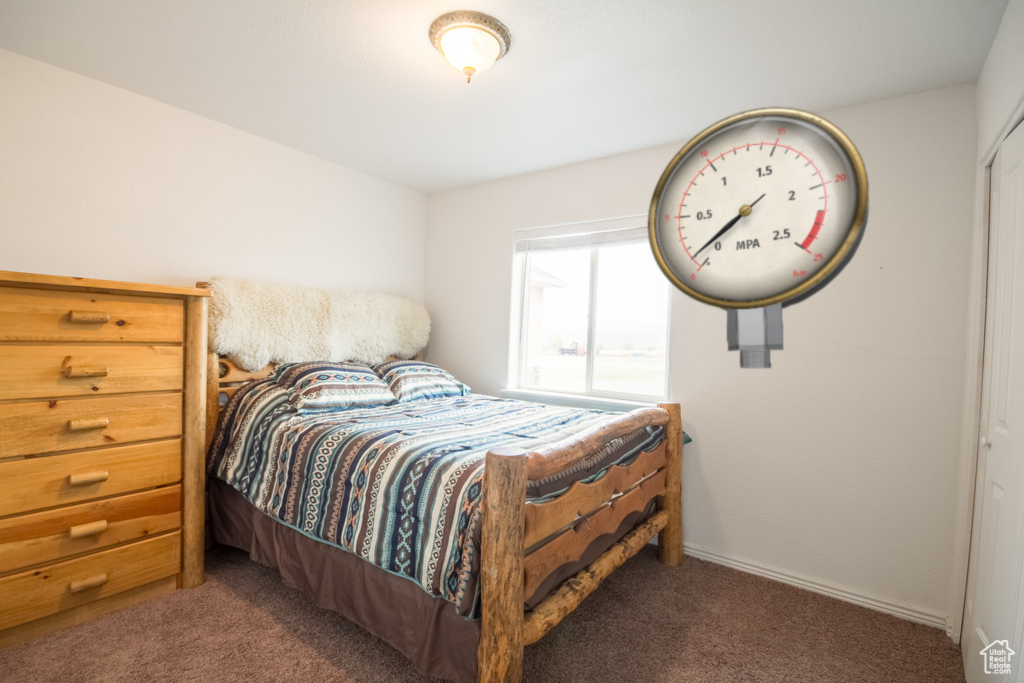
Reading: {"value": 0.1, "unit": "MPa"}
